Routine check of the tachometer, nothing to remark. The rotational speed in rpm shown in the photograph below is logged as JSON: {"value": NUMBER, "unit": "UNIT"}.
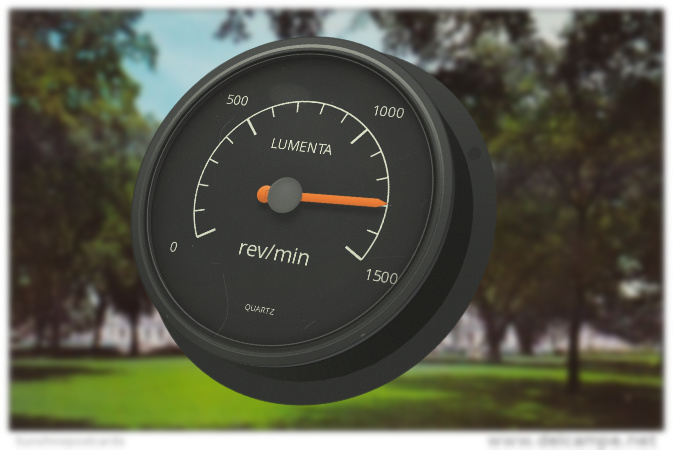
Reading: {"value": 1300, "unit": "rpm"}
